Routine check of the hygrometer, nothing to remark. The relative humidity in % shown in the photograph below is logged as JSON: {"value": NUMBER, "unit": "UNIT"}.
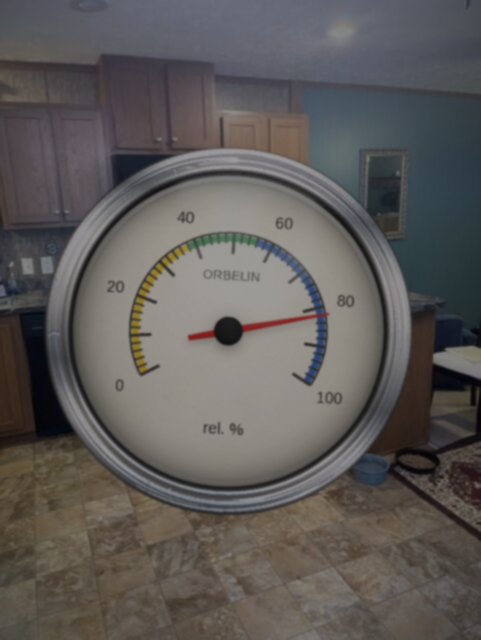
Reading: {"value": 82, "unit": "%"}
